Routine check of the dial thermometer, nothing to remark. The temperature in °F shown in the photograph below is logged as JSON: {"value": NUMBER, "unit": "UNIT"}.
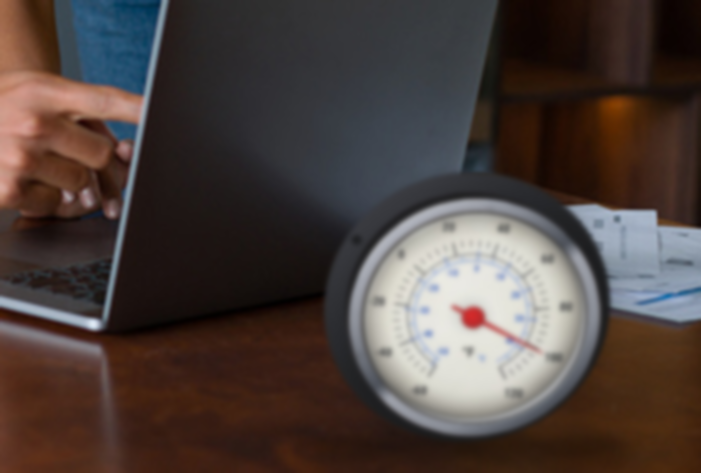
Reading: {"value": 100, "unit": "°F"}
